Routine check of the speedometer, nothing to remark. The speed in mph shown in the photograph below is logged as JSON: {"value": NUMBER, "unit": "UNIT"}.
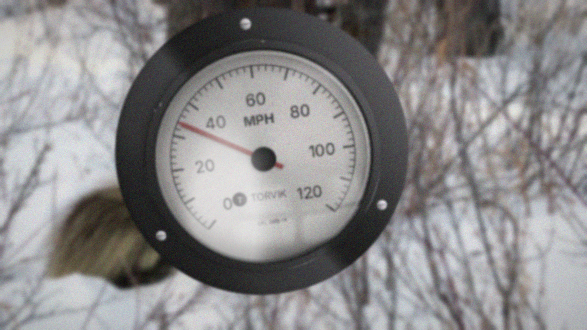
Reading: {"value": 34, "unit": "mph"}
